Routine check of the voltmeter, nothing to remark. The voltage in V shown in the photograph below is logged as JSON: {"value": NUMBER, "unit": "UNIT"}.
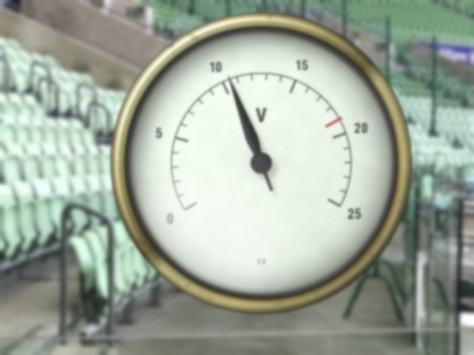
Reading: {"value": 10.5, "unit": "V"}
